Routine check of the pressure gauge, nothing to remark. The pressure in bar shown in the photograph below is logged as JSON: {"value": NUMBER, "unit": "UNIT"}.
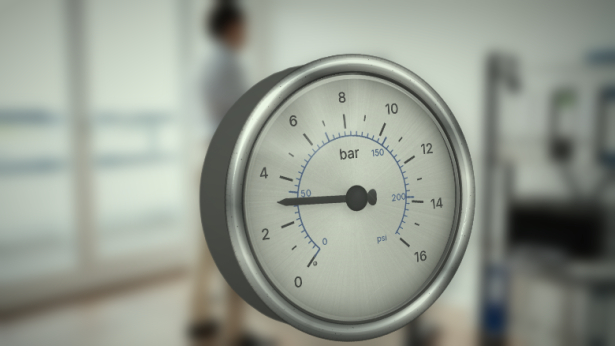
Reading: {"value": 3, "unit": "bar"}
